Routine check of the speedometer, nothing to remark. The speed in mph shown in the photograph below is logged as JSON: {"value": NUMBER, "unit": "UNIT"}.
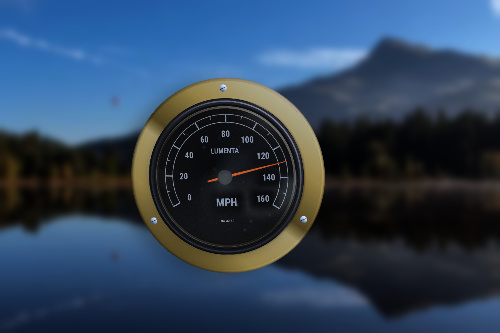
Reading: {"value": 130, "unit": "mph"}
